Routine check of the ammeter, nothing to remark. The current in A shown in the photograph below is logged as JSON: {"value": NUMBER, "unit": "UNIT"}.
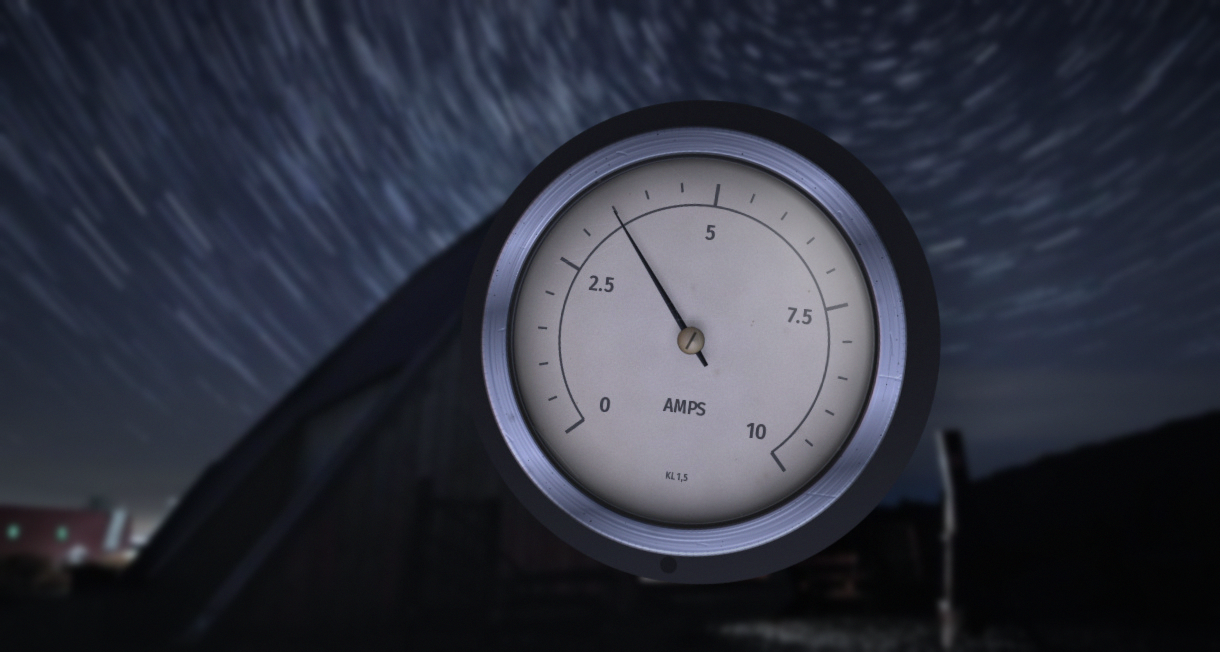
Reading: {"value": 3.5, "unit": "A"}
